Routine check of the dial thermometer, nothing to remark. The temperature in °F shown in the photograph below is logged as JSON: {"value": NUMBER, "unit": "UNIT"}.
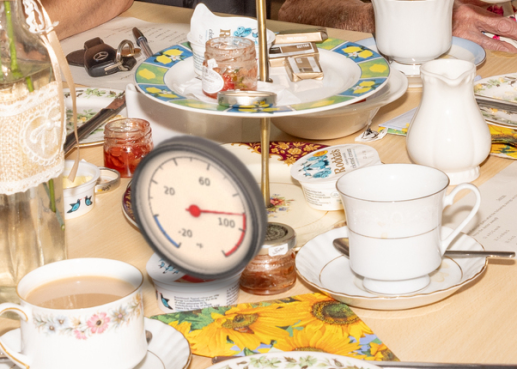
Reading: {"value": 90, "unit": "°F"}
